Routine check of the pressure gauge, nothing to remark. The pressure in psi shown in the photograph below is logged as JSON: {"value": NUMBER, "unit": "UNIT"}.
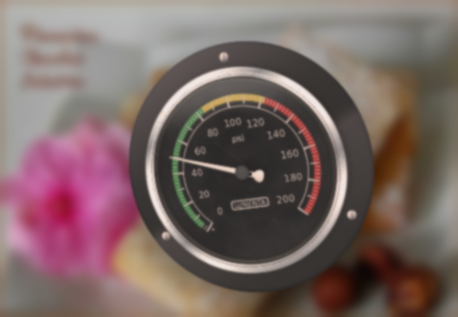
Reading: {"value": 50, "unit": "psi"}
